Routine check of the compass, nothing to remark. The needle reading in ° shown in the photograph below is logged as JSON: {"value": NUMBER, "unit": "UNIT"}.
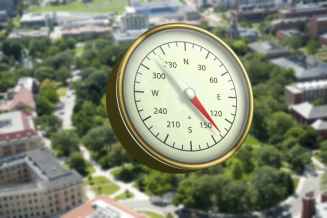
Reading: {"value": 140, "unit": "°"}
